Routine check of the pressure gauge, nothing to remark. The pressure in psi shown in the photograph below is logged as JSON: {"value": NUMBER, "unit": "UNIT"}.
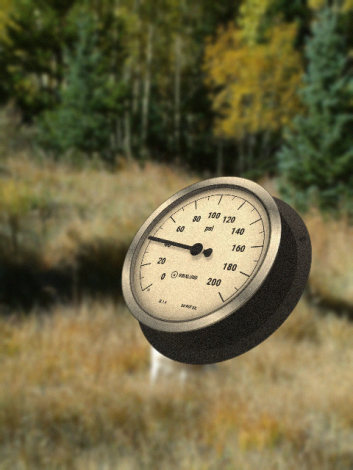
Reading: {"value": 40, "unit": "psi"}
